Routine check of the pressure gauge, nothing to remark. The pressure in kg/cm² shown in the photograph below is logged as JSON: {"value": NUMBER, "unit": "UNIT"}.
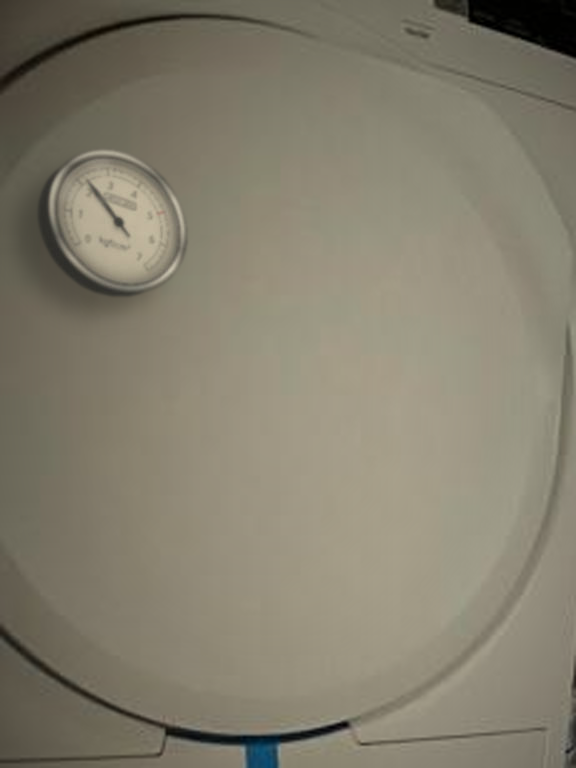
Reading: {"value": 2.2, "unit": "kg/cm²"}
